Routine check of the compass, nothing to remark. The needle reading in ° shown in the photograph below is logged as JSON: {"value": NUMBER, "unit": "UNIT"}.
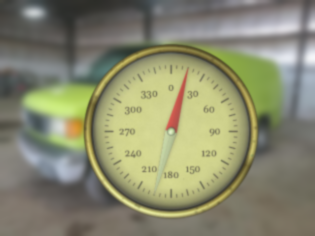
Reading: {"value": 15, "unit": "°"}
